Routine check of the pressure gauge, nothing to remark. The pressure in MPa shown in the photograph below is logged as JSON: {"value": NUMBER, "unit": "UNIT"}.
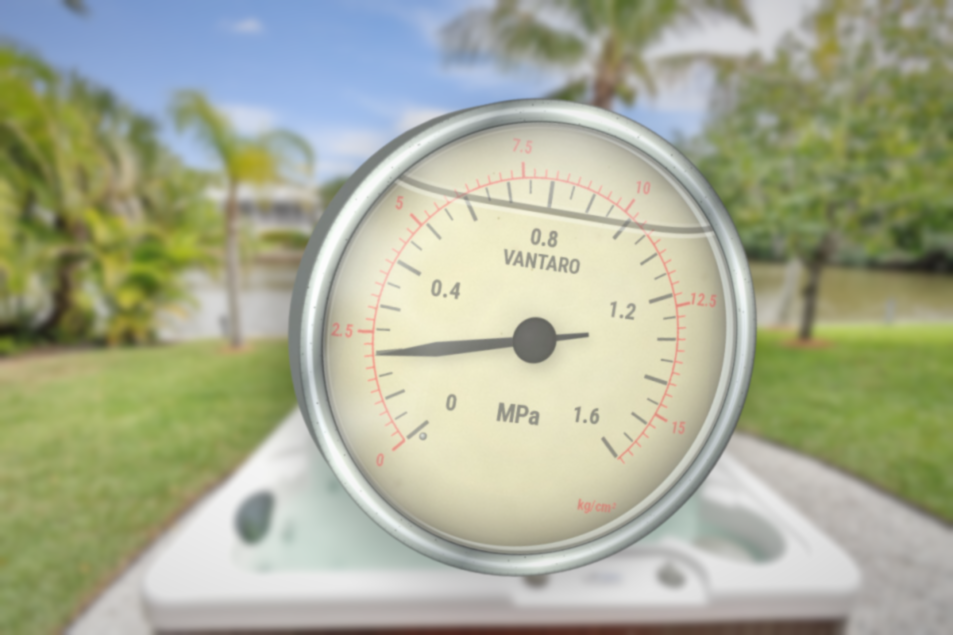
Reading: {"value": 0.2, "unit": "MPa"}
